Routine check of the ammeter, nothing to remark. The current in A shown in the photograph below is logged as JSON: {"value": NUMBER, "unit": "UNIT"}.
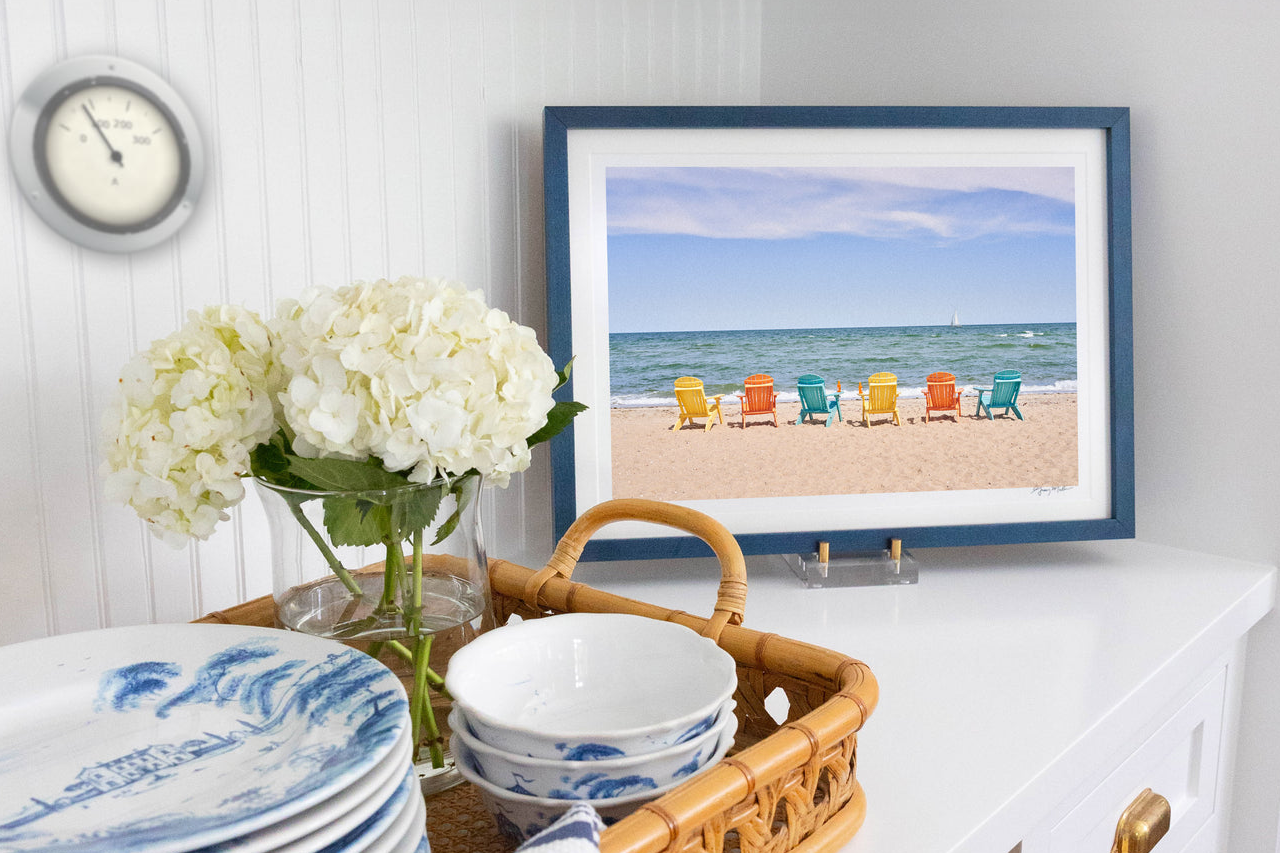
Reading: {"value": 75, "unit": "A"}
